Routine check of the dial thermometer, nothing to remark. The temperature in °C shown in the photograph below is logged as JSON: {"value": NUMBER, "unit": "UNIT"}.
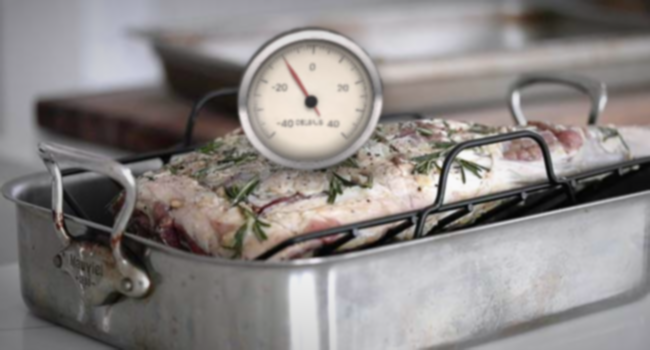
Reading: {"value": -10, "unit": "°C"}
